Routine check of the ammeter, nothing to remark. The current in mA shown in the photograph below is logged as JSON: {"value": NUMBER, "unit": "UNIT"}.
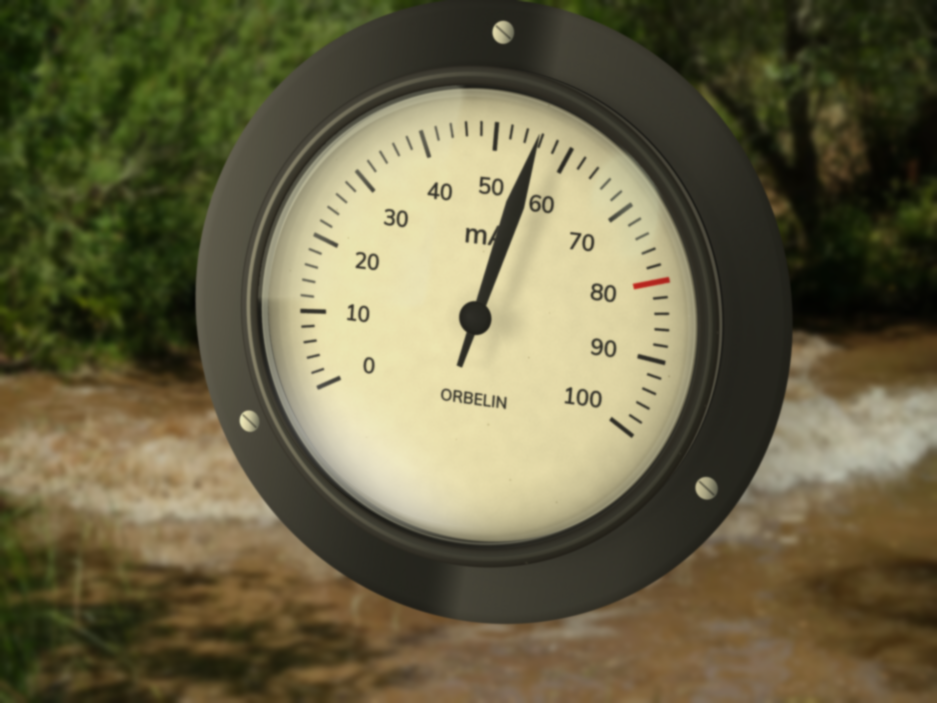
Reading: {"value": 56, "unit": "mA"}
